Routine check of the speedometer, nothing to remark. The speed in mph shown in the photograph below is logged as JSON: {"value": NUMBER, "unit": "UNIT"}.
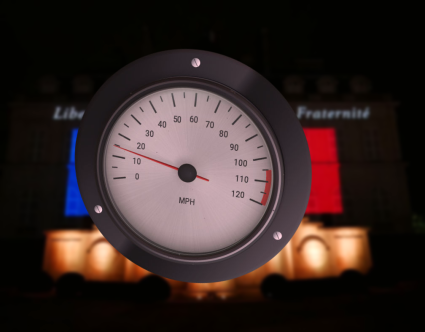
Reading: {"value": 15, "unit": "mph"}
